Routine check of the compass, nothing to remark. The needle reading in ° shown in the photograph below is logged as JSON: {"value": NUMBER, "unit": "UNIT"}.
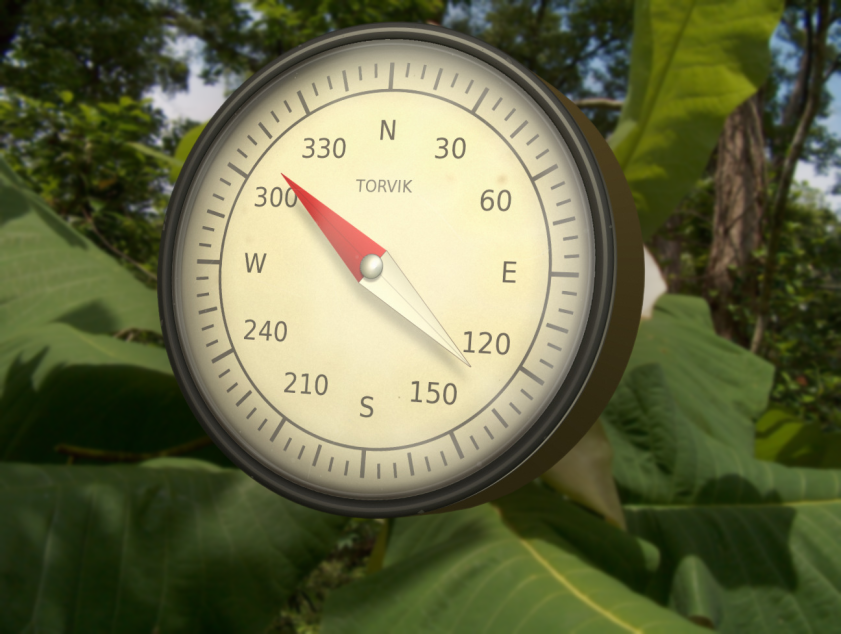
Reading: {"value": 310, "unit": "°"}
